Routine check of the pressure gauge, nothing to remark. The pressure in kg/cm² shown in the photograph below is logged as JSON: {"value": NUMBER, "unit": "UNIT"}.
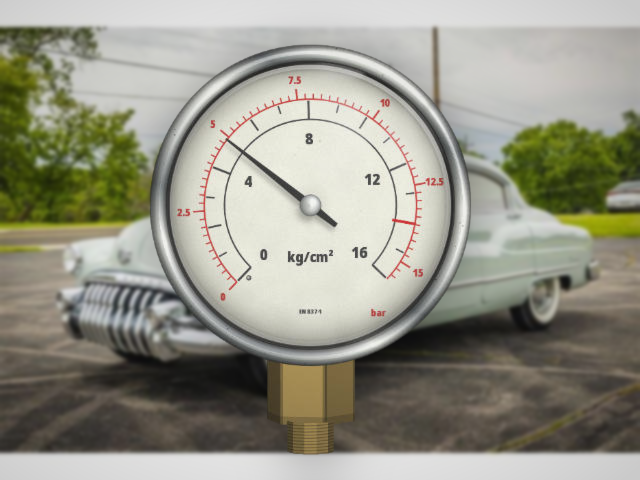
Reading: {"value": 5, "unit": "kg/cm²"}
